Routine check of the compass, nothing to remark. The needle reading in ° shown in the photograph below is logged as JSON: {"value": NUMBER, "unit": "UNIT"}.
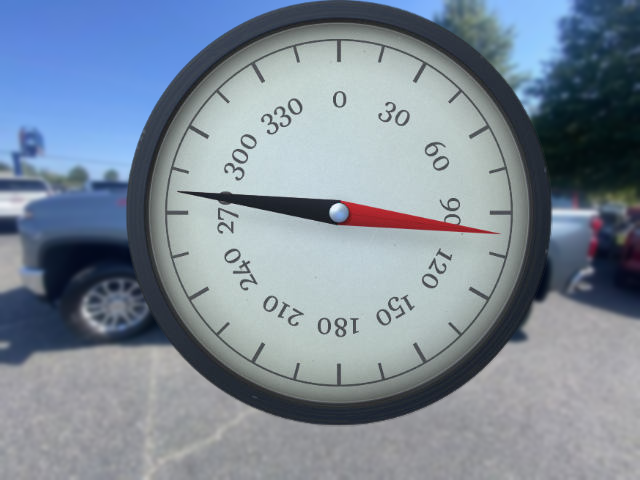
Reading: {"value": 97.5, "unit": "°"}
